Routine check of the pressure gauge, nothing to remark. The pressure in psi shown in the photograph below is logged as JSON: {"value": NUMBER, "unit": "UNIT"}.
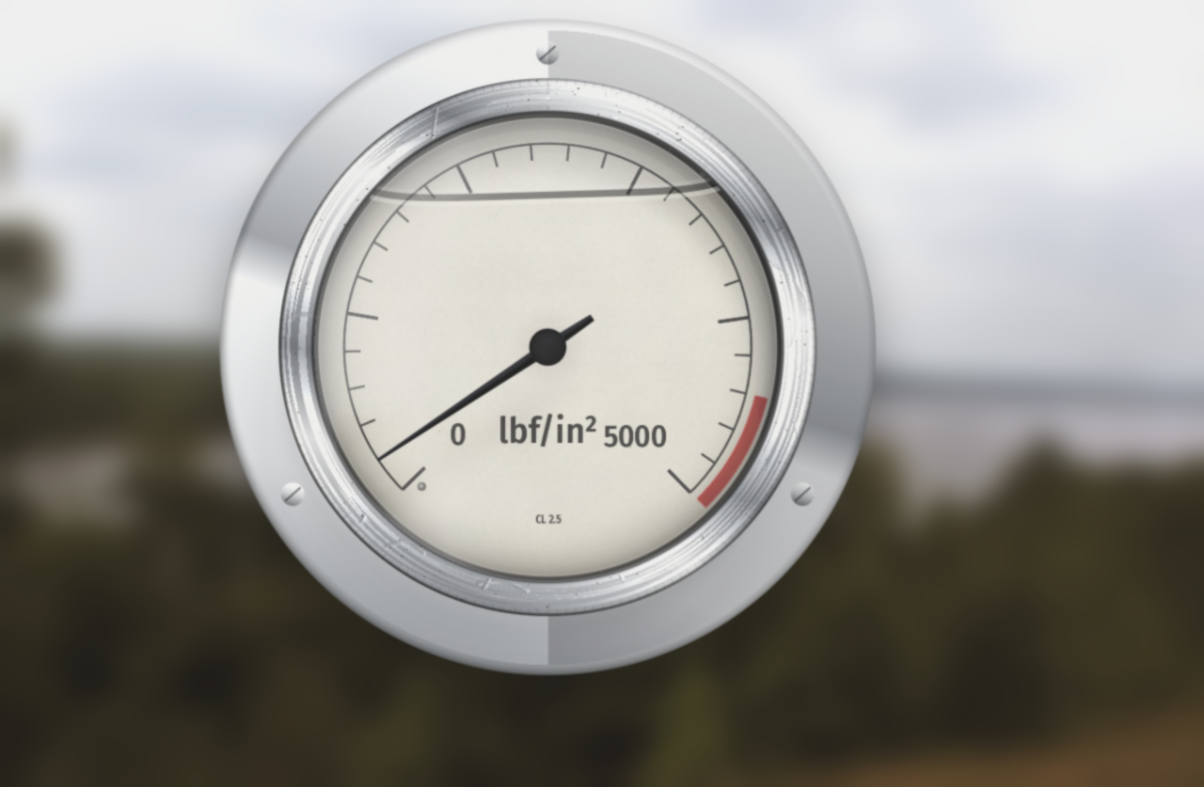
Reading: {"value": 200, "unit": "psi"}
